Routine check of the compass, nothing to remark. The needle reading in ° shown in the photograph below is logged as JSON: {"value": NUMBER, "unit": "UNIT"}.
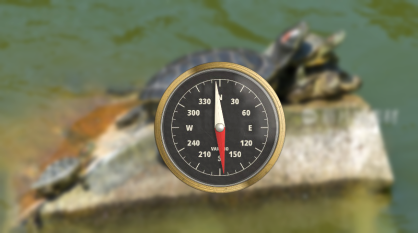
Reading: {"value": 175, "unit": "°"}
